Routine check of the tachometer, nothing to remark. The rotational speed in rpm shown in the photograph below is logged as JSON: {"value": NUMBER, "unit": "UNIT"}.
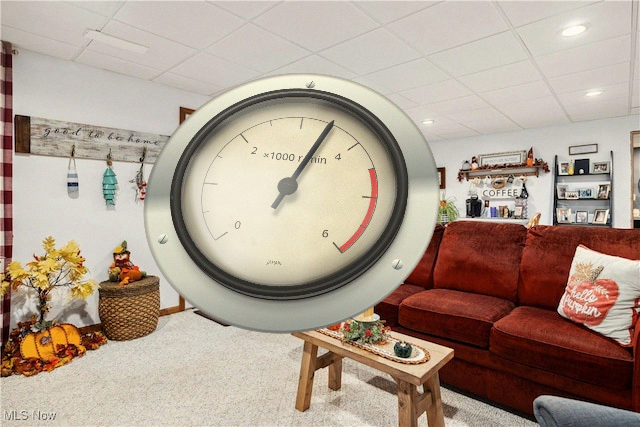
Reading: {"value": 3500, "unit": "rpm"}
